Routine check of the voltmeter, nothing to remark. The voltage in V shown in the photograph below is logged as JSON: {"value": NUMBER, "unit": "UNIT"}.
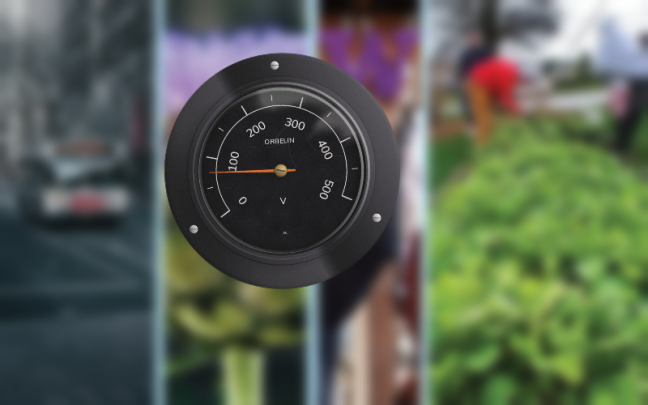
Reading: {"value": 75, "unit": "V"}
